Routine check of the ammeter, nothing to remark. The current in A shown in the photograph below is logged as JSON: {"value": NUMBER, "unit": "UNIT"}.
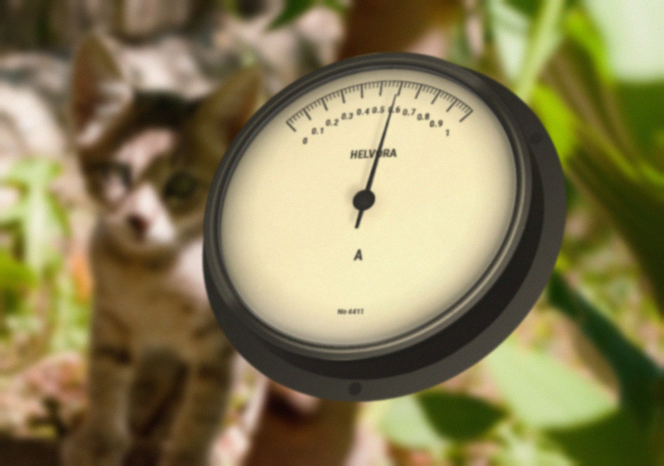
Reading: {"value": 0.6, "unit": "A"}
